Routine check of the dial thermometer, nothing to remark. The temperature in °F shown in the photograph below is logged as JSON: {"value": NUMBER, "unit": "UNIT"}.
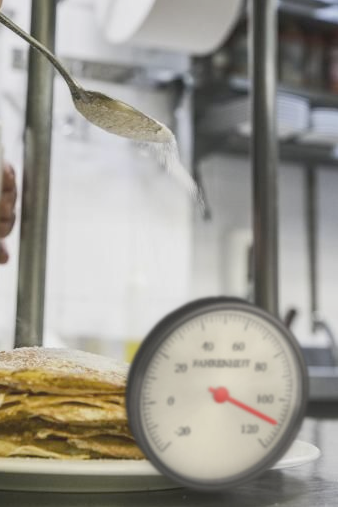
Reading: {"value": 110, "unit": "°F"}
